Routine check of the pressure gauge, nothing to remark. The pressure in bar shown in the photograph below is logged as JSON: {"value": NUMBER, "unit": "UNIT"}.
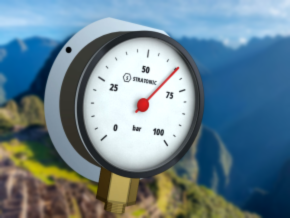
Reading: {"value": 65, "unit": "bar"}
